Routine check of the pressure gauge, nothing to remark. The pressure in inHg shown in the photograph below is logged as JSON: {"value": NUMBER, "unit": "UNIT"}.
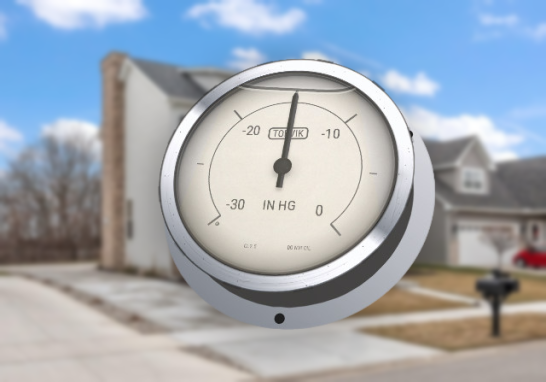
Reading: {"value": -15, "unit": "inHg"}
